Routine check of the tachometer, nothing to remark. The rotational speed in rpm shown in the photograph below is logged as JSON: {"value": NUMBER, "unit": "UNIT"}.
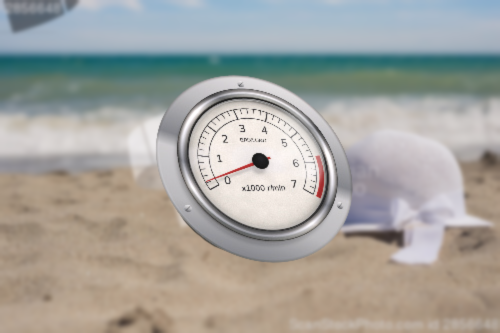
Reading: {"value": 200, "unit": "rpm"}
